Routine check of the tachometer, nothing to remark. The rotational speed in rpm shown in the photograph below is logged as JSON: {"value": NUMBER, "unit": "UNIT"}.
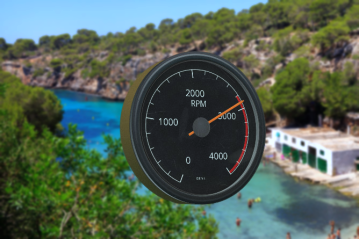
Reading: {"value": 2900, "unit": "rpm"}
